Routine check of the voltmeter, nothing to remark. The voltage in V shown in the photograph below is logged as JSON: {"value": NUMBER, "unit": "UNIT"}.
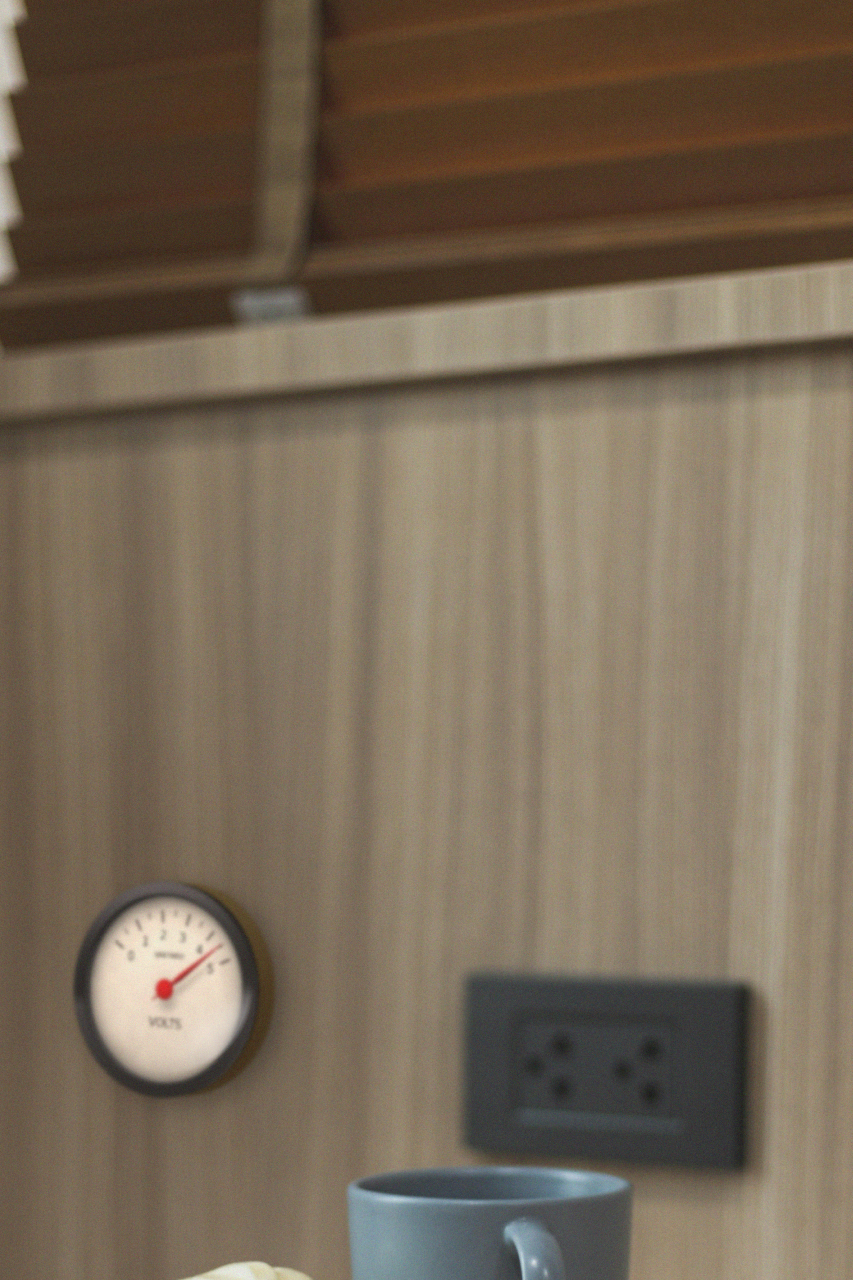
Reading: {"value": 4.5, "unit": "V"}
